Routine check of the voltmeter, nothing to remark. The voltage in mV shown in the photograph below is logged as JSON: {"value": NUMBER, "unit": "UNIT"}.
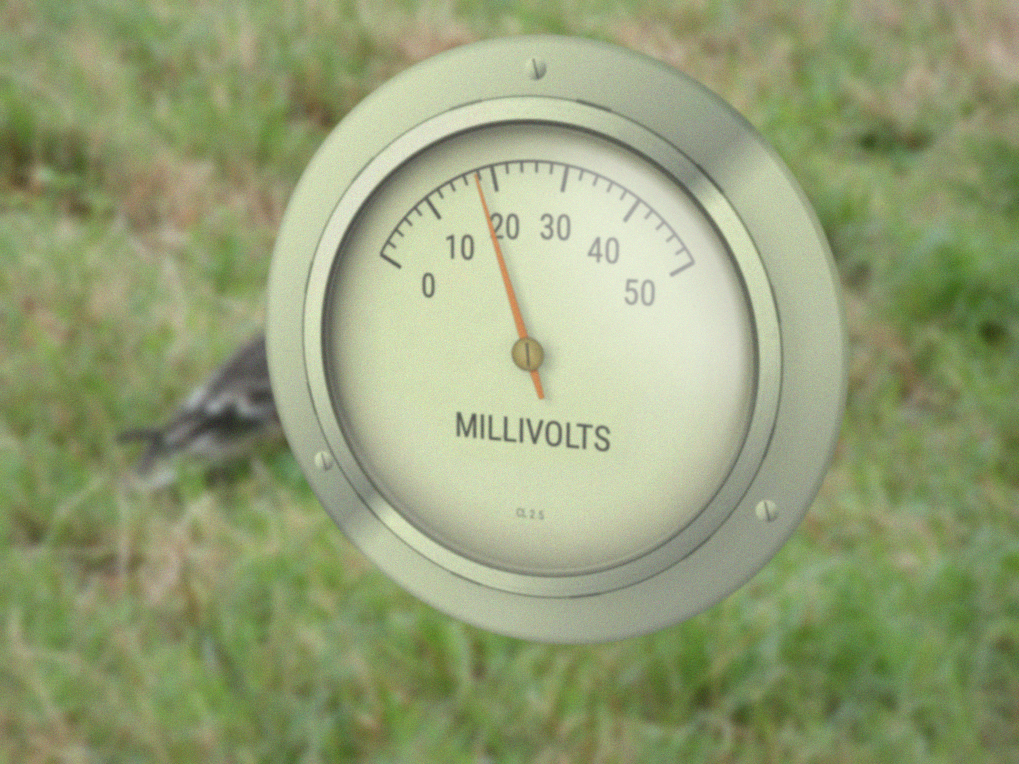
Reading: {"value": 18, "unit": "mV"}
